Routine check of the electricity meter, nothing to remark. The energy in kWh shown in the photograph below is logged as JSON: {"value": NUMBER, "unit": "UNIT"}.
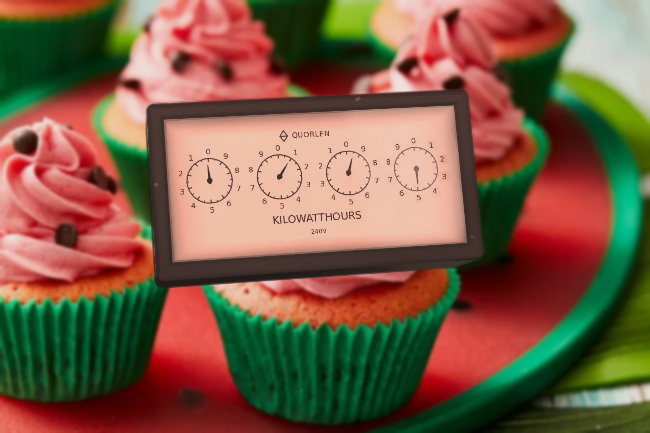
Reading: {"value": 95, "unit": "kWh"}
